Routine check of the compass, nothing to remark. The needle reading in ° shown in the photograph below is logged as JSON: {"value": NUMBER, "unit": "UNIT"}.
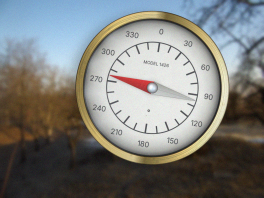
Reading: {"value": 277.5, "unit": "°"}
